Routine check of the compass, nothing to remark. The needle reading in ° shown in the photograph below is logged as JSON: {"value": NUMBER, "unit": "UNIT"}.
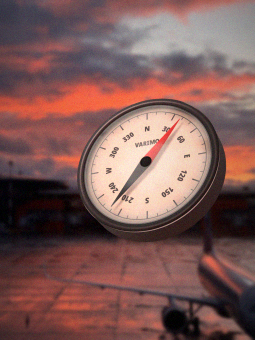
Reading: {"value": 40, "unit": "°"}
